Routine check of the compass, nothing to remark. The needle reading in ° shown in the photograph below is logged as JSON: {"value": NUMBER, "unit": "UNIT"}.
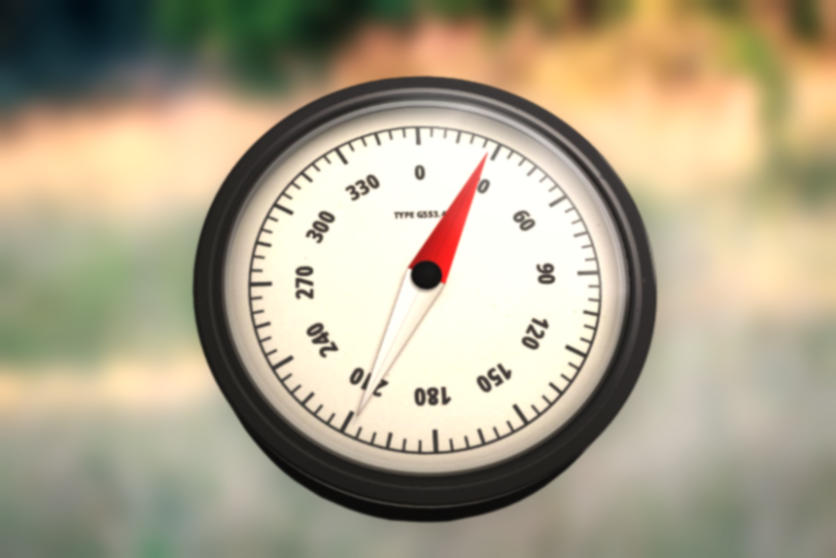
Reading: {"value": 27.5, "unit": "°"}
